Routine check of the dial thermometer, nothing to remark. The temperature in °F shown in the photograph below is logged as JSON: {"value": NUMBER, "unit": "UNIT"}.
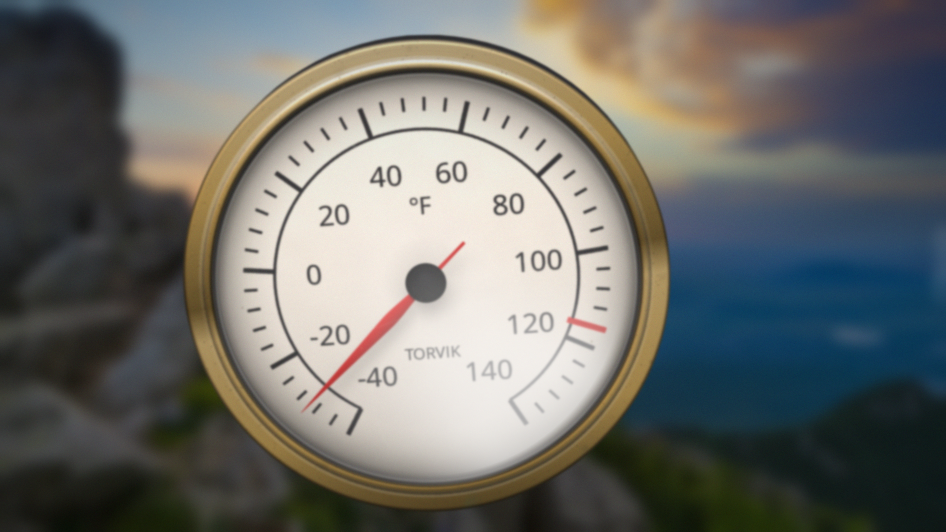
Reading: {"value": -30, "unit": "°F"}
